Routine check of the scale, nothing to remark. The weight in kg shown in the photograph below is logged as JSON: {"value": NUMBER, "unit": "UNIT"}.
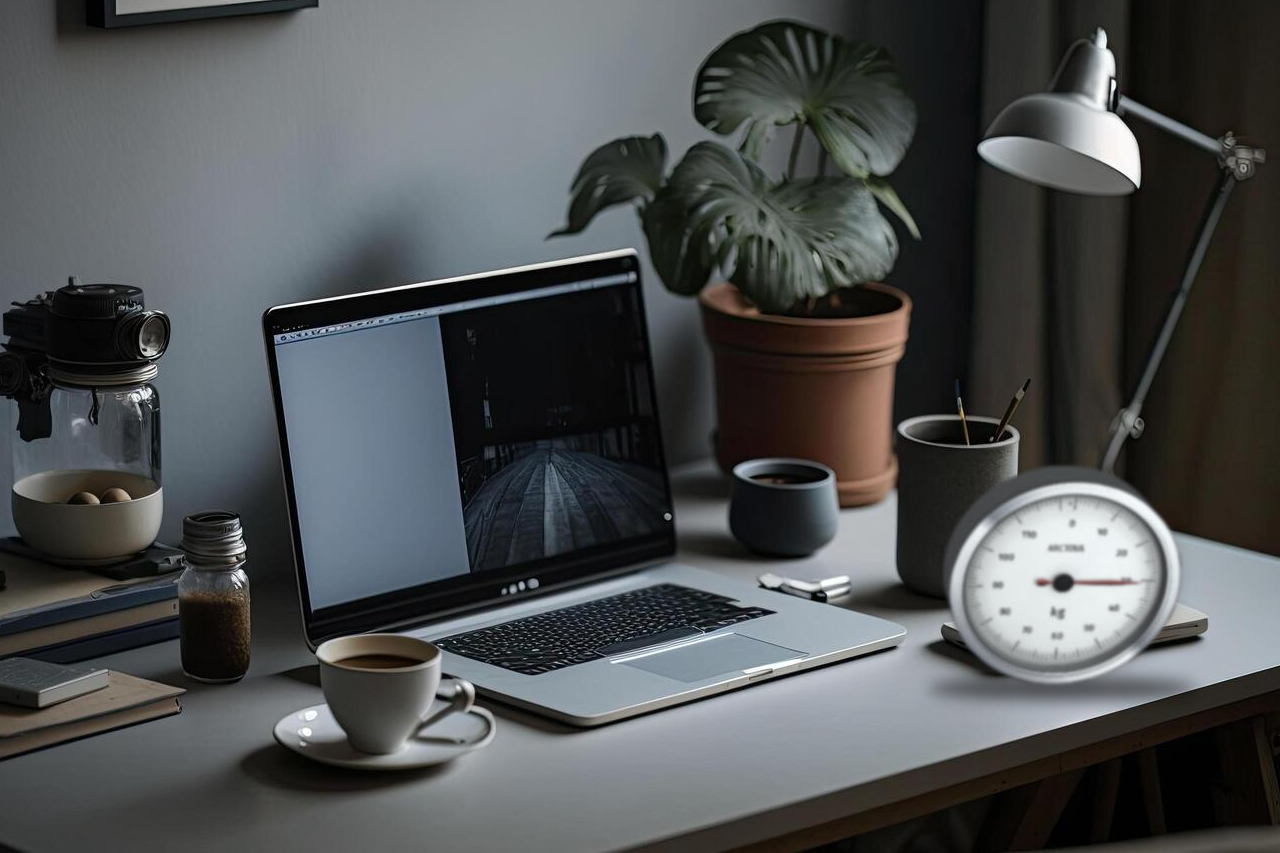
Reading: {"value": 30, "unit": "kg"}
